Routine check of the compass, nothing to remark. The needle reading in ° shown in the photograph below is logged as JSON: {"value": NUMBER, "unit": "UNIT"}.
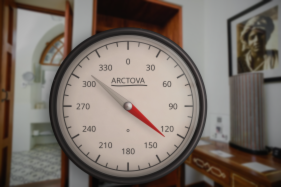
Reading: {"value": 130, "unit": "°"}
